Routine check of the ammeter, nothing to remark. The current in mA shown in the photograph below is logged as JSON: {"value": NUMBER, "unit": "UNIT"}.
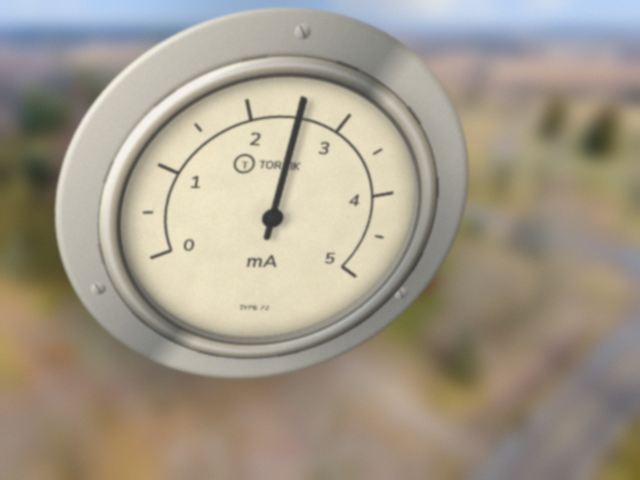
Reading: {"value": 2.5, "unit": "mA"}
